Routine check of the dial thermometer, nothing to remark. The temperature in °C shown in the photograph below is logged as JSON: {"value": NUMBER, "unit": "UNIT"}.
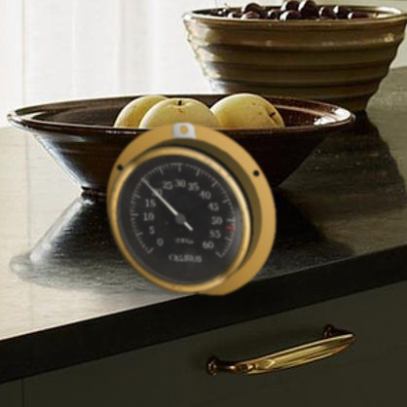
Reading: {"value": 20, "unit": "°C"}
